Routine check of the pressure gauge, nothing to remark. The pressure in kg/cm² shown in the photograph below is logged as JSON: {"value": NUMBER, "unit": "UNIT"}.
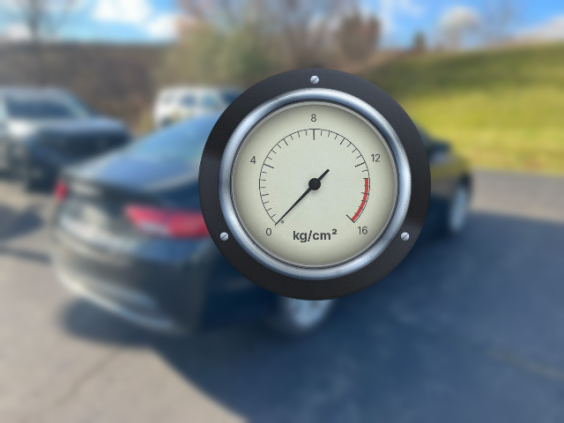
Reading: {"value": 0, "unit": "kg/cm²"}
